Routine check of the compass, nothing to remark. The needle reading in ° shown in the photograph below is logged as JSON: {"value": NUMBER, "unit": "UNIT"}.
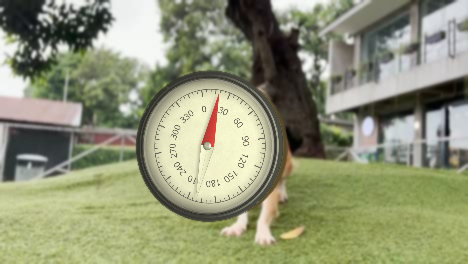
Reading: {"value": 20, "unit": "°"}
